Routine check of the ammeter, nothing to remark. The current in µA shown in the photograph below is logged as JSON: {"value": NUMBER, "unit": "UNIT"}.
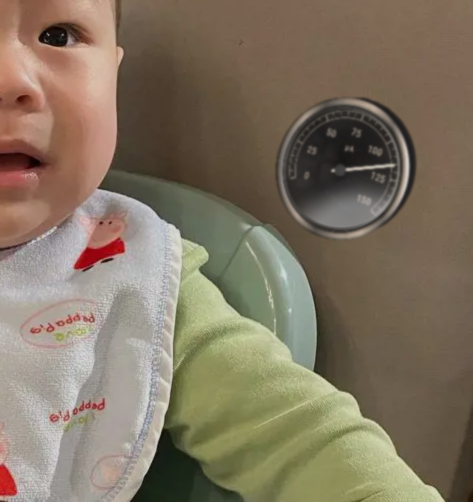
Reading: {"value": 115, "unit": "µA"}
